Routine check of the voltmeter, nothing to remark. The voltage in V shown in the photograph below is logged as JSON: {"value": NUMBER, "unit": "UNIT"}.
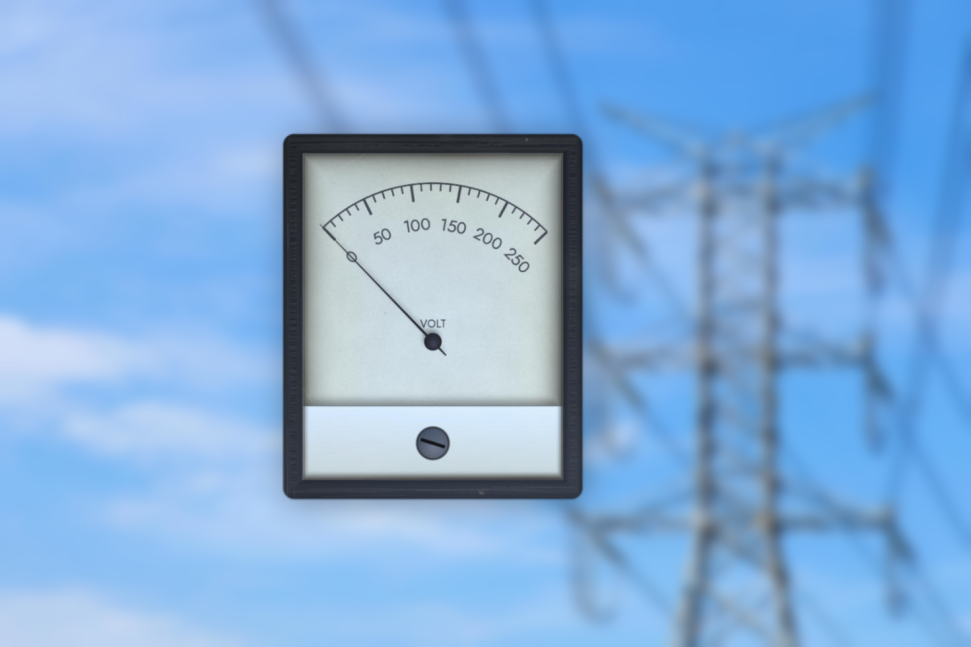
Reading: {"value": 0, "unit": "V"}
